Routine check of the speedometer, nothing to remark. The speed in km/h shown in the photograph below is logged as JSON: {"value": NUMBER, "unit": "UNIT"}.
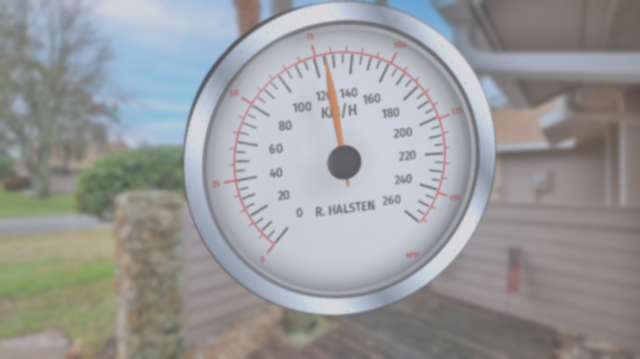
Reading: {"value": 125, "unit": "km/h"}
